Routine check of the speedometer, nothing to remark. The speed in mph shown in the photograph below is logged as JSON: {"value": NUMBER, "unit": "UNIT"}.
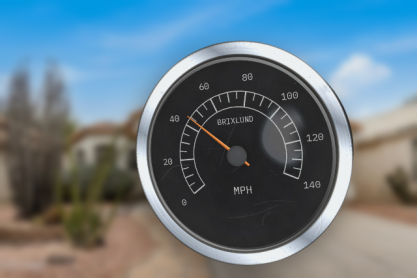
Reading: {"value": 45, "unit": "mph"}
